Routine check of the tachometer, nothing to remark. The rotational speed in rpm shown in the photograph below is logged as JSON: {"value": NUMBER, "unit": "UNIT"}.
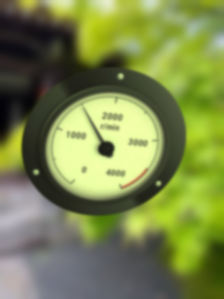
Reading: {"value": 1500, "unit": "rpm"}
